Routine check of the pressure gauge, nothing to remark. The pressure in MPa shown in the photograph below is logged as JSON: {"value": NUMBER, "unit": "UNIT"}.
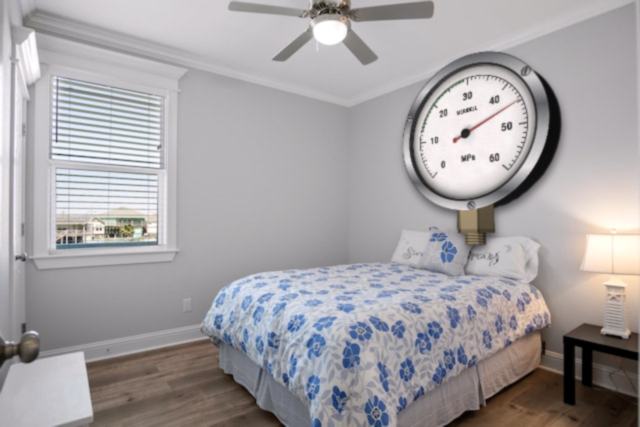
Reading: {"value": 45, "unit": "MPa"}
